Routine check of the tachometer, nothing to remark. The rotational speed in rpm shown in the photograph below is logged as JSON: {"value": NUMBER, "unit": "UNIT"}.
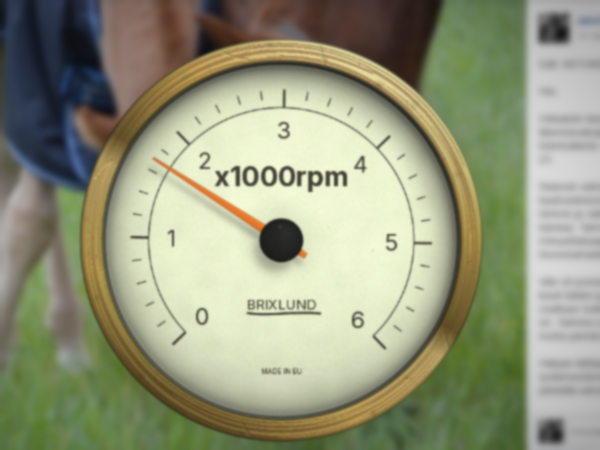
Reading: {"value": 1700, "unit": "rpm"}
